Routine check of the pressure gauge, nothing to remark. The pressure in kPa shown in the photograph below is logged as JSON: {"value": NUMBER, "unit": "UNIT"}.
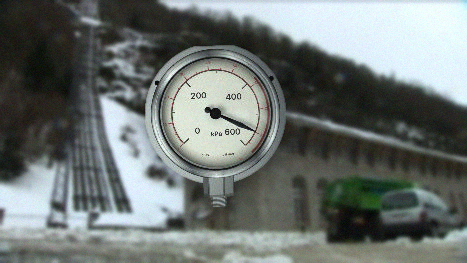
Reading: {"value": 550, "unit": "kPa"}
